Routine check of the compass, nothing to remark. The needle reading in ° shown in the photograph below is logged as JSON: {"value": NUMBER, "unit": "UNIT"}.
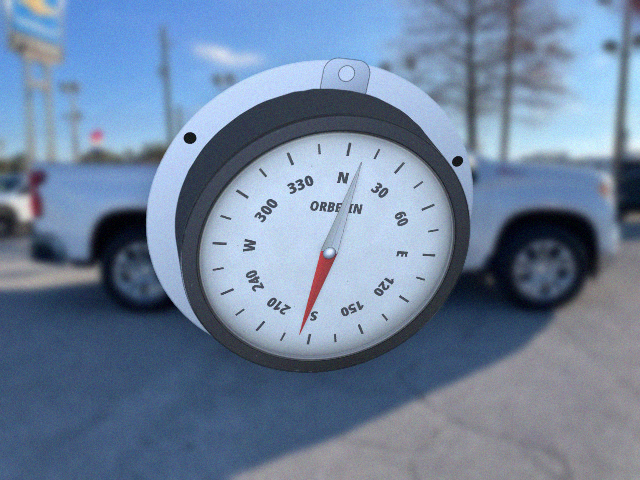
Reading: {"value": 187.5, "unit": "°"}
